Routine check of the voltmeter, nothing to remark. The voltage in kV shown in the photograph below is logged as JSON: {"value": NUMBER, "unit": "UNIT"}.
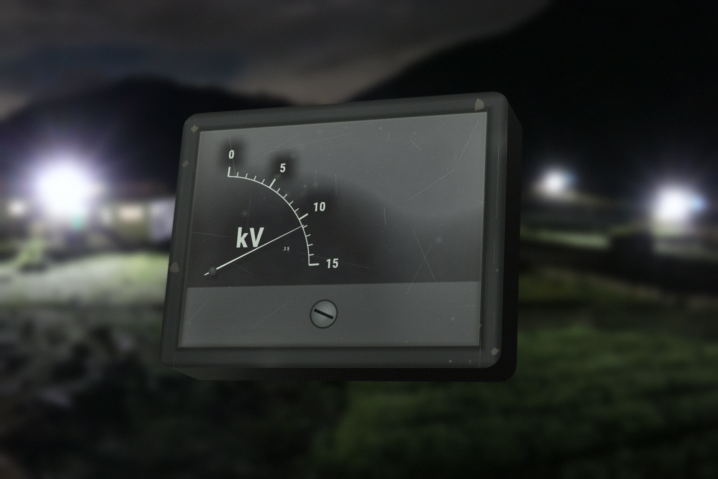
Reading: {"value": 11, "unit": "kV"}
